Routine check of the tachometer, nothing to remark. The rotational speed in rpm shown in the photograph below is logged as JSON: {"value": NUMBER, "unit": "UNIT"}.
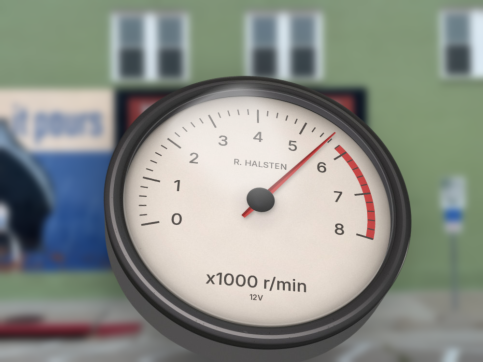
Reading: {"value": 5600, "unit": "rpm"}
